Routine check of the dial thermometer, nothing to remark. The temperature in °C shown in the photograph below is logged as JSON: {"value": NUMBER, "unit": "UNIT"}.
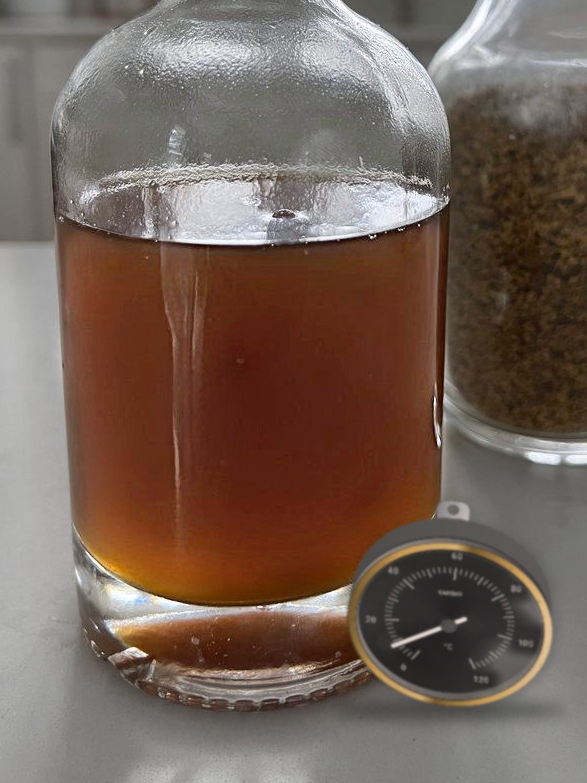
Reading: {"value": 10, "unit": "°C"}
